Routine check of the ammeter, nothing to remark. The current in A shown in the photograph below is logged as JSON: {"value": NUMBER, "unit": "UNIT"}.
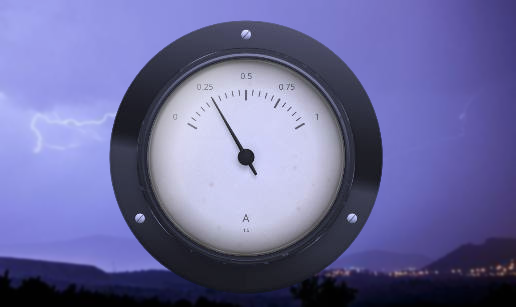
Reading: {"value": 0.25, "unit": "A"}
